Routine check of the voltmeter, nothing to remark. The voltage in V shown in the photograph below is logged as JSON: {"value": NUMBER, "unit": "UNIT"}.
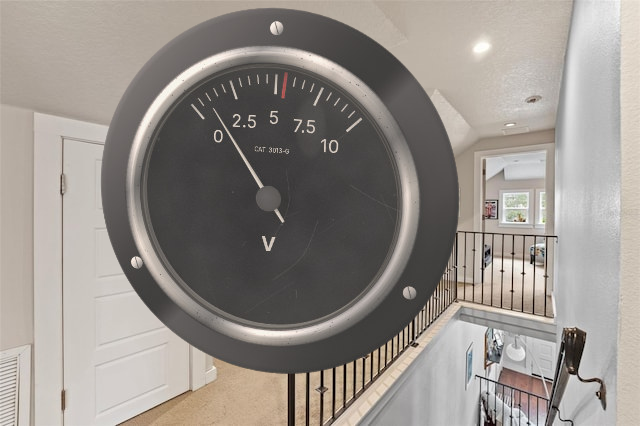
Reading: {"value": 1, "unit": "V"}
